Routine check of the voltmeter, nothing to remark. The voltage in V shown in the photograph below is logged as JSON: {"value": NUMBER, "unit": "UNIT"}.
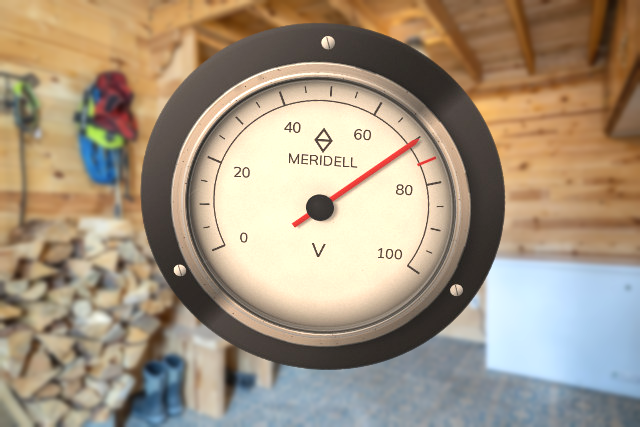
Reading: {"value": 70, "unit": "V"}
